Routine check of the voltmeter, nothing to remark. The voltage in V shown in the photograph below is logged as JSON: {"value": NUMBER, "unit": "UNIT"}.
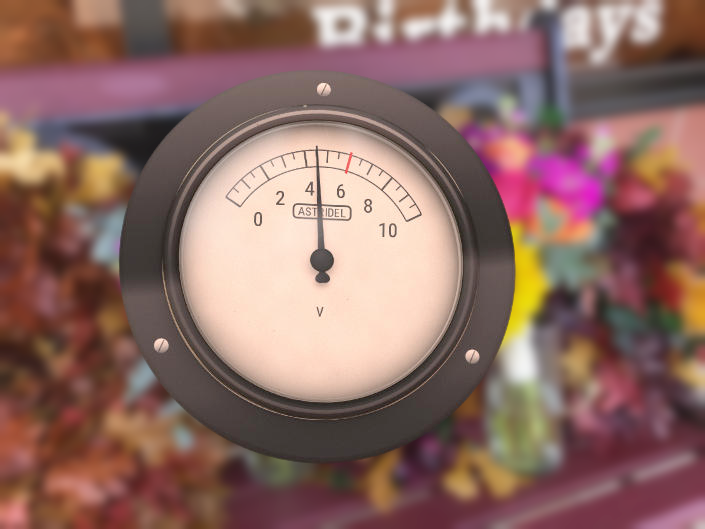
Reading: {"value": 4.5, "unit": "V"}
